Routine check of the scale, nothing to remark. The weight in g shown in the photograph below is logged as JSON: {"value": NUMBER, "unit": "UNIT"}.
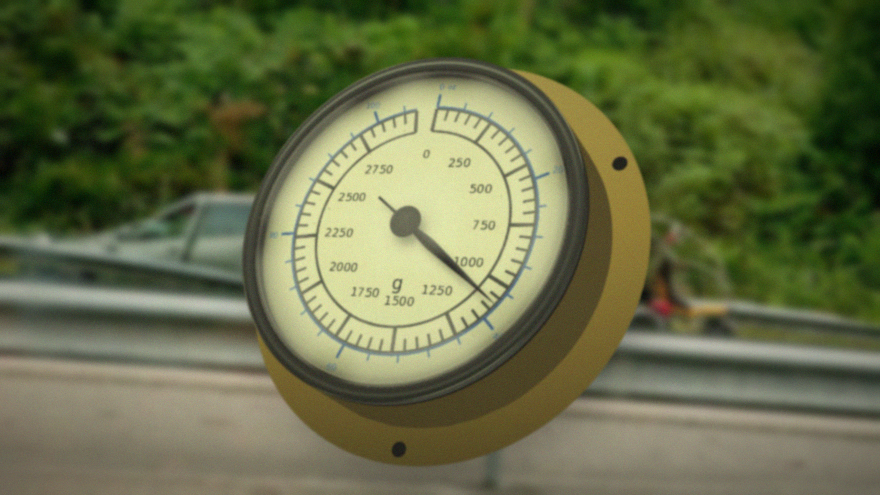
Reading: {"value": 1075, "unit": "g"}
